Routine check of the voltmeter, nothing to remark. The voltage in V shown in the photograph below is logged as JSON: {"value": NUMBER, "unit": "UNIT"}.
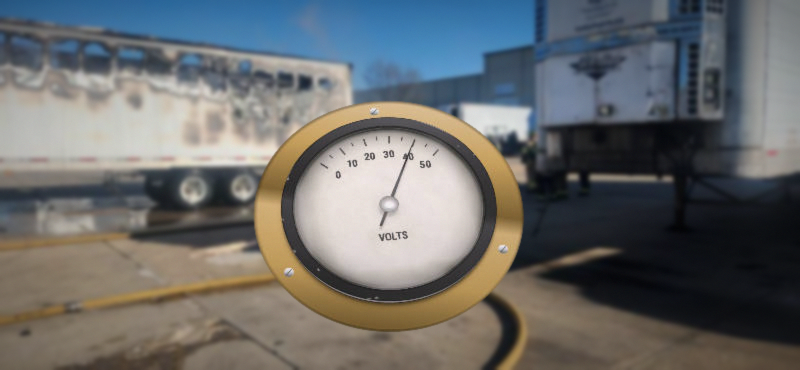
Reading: {"value": 40, "unit": "V"}
